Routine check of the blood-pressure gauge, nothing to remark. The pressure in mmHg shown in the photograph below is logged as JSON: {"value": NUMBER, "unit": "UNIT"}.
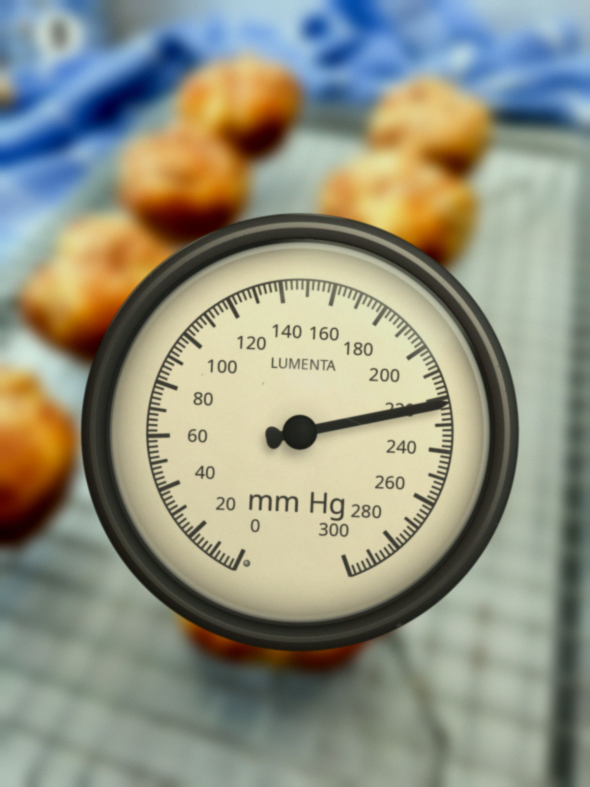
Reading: {"value": 222, "unit": "mmHg"}
